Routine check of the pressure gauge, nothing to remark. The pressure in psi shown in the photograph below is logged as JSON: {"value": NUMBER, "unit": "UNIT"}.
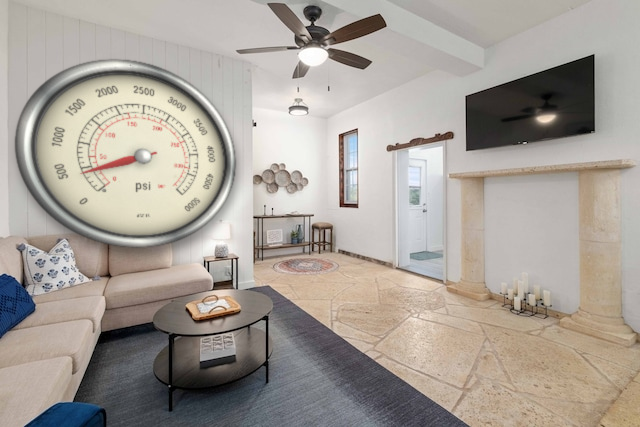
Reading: {"value": 400, "unit": "psi"}
